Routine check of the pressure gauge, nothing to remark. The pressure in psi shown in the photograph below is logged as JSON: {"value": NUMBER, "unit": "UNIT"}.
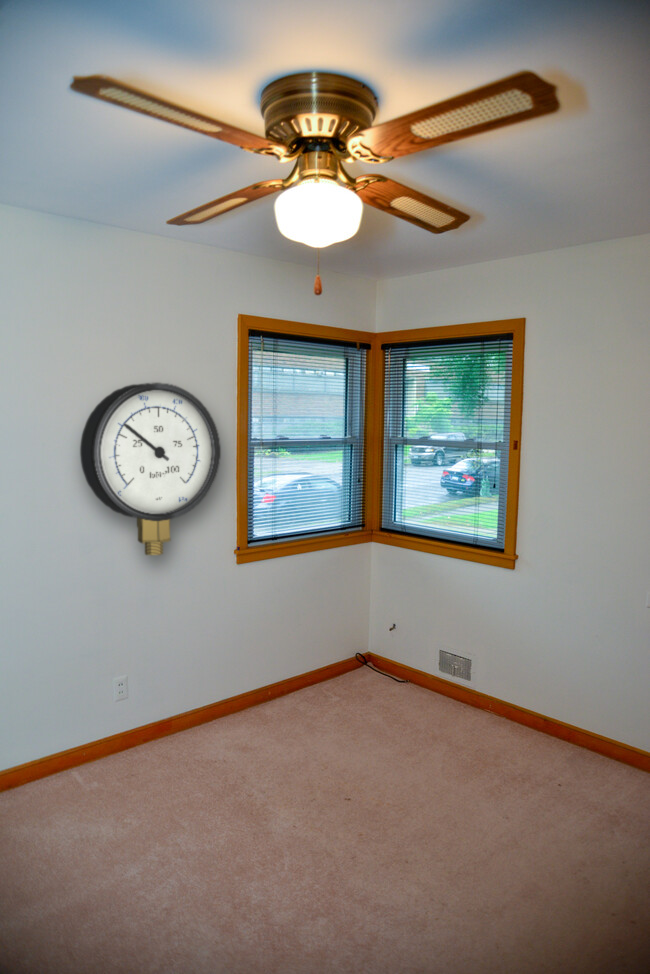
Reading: {"value": 30, "unit": "psi"}
